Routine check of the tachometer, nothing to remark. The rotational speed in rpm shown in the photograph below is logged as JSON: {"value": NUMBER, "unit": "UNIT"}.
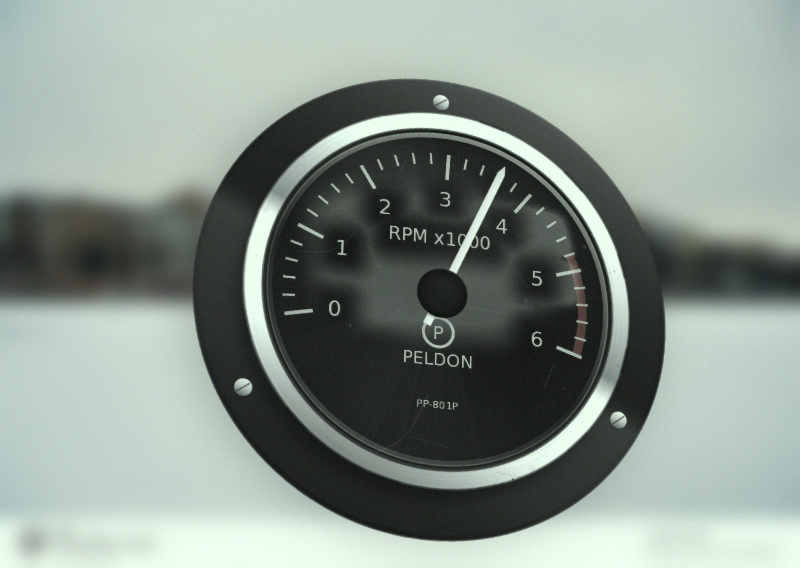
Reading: {"value": 3600, "unit": "rpm"}
